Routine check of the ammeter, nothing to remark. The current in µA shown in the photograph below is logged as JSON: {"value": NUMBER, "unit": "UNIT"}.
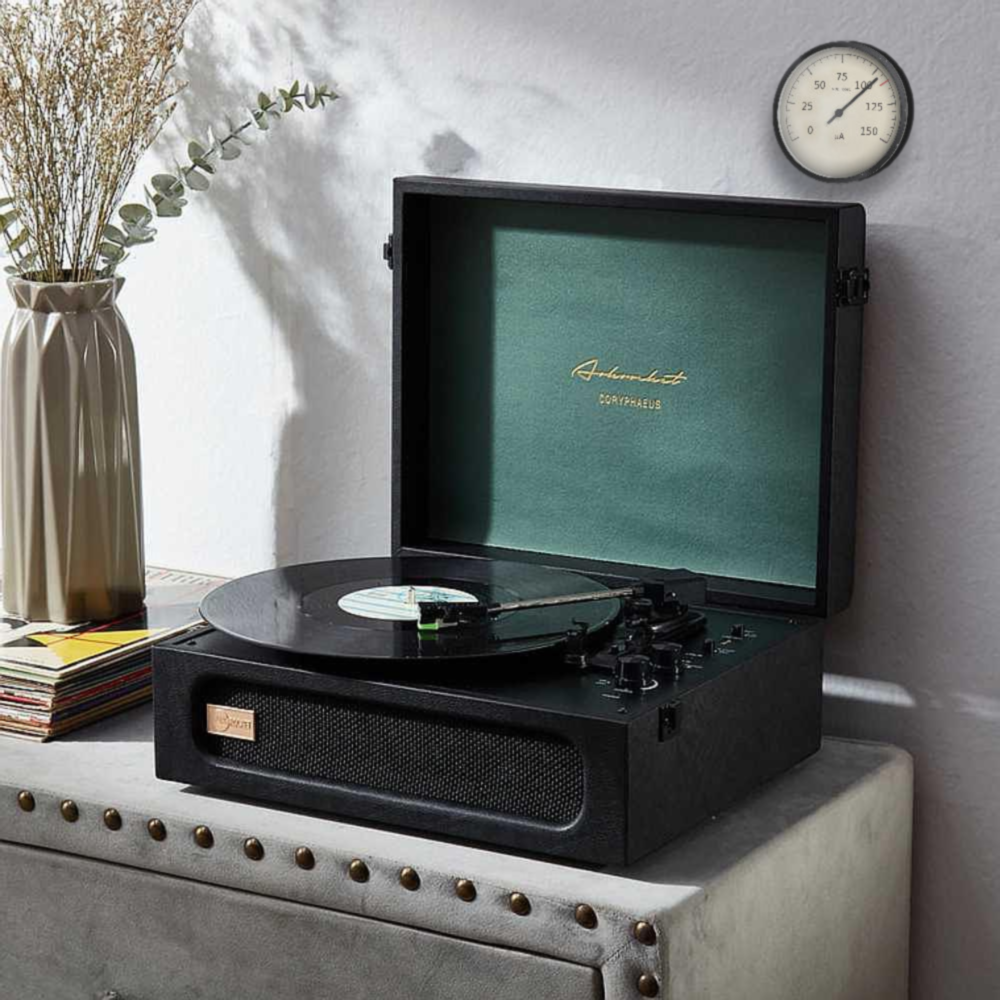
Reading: {"value": 105, "unit": "µA"}
